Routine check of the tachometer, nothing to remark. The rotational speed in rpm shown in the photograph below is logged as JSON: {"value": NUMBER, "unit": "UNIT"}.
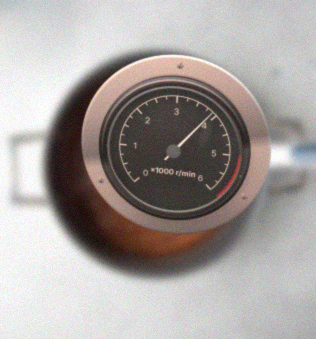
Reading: {"value": 3875, "unit": "rpm"}
